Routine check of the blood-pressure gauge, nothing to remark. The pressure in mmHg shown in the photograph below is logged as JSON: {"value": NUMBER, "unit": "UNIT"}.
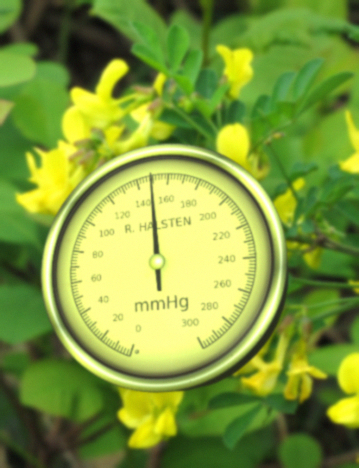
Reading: {"value": 150, "unit": "mmHg"}
